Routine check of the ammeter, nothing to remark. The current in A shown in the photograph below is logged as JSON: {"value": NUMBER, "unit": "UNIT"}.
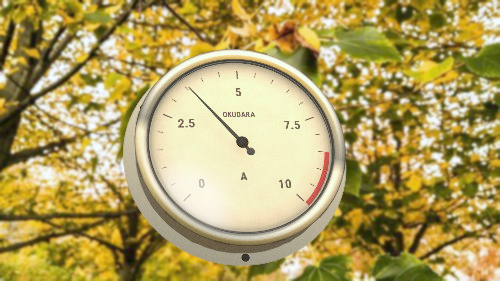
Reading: {"value": 3.5, "unit": "A"}
